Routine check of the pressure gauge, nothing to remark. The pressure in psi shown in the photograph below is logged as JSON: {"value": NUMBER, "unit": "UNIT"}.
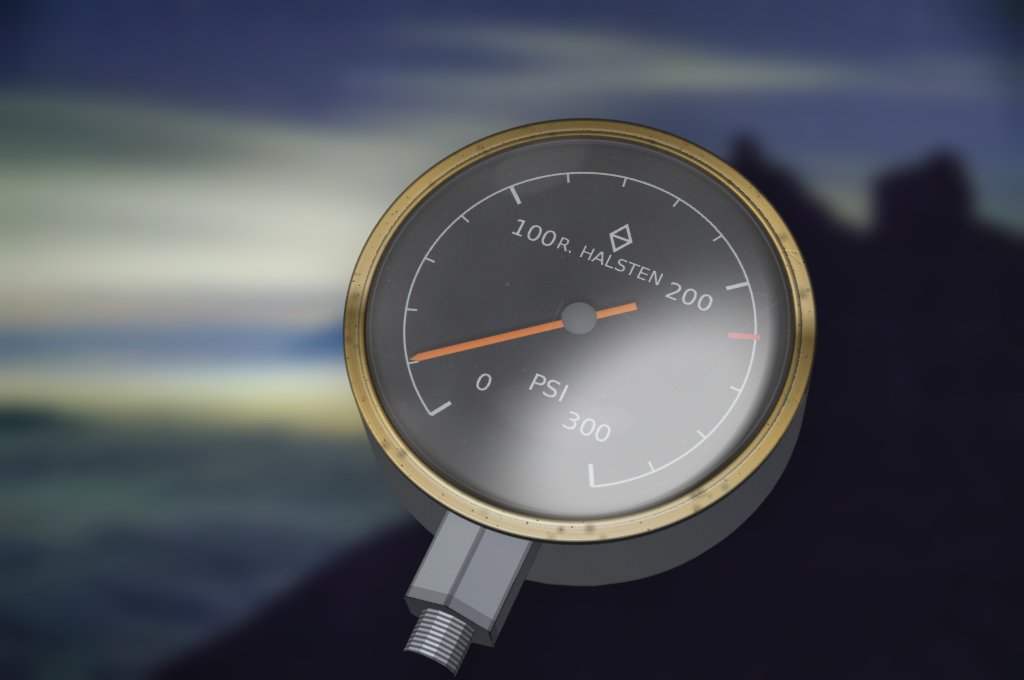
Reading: {"value": 20, "unit": "psi"}
